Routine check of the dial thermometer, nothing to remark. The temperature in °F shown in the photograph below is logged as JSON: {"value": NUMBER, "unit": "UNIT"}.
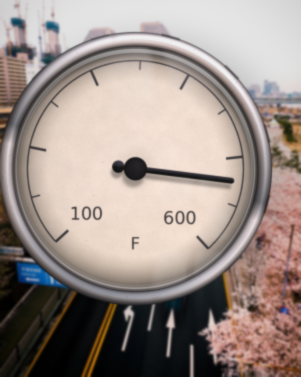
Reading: {"value": 525, "unit": "°F"}
